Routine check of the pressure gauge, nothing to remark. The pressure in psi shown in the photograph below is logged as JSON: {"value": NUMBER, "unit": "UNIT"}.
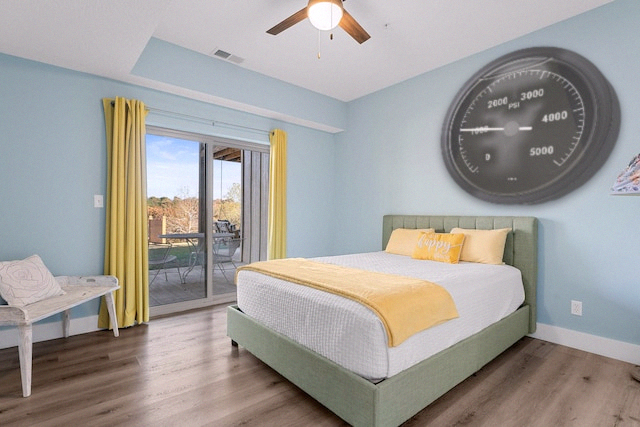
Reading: {"value": 1000, "unit": "psi"}
